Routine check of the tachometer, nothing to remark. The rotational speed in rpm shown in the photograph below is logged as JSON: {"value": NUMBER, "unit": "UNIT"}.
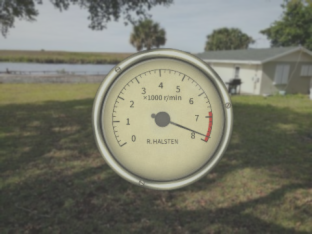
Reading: {"value": 7800, "unit": "rpm"}
